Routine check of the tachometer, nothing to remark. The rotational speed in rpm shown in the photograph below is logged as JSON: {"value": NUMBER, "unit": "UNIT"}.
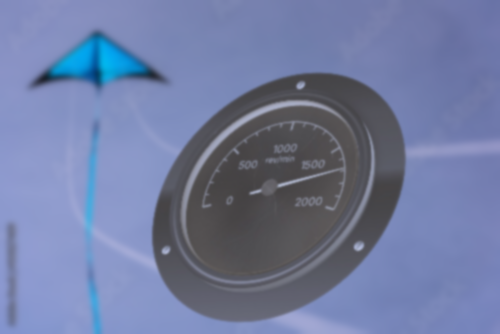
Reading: {"value": 1700, "unit": "rpm"}
